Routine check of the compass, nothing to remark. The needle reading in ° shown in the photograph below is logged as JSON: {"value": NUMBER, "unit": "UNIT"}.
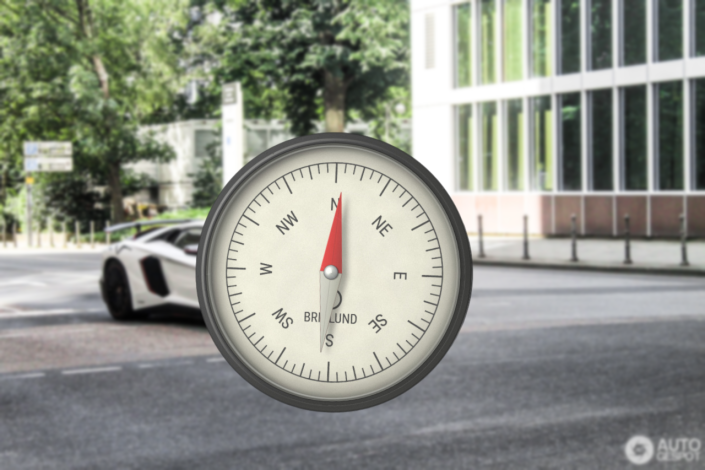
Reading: {"value": 5, "unit": "°"}
